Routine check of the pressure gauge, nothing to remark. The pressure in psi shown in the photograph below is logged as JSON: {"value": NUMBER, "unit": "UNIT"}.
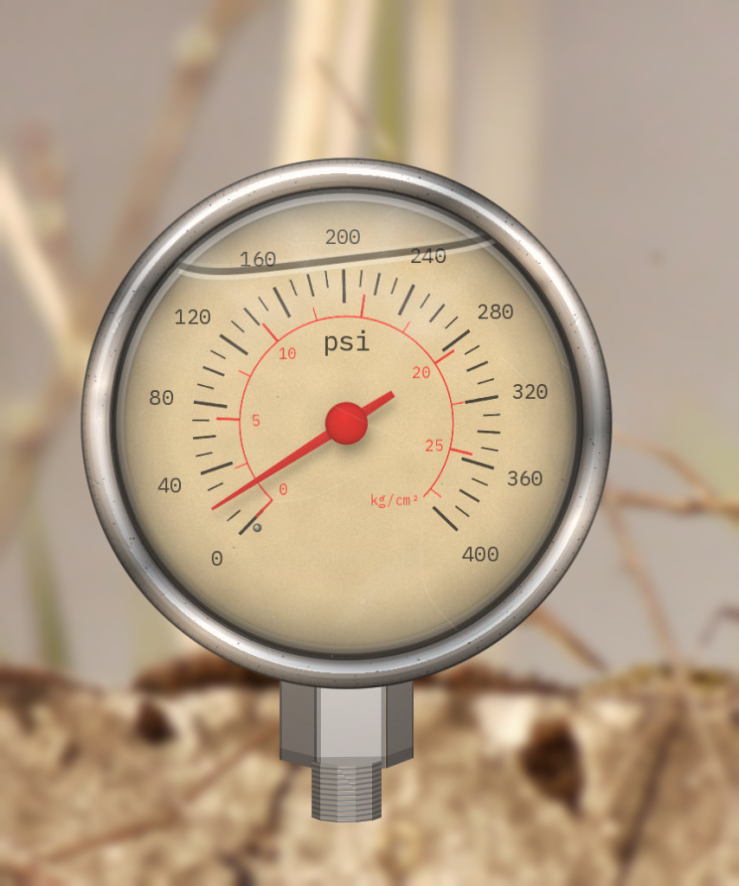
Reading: {"value": 20, "unit": "psi"}
